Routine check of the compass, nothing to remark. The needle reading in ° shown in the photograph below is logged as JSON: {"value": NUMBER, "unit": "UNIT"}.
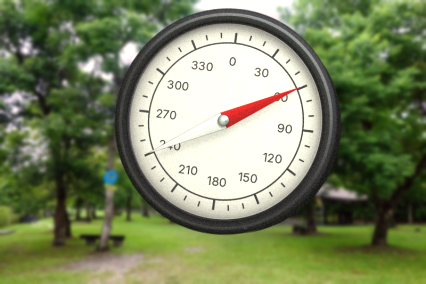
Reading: {"value": 60, "unit": "°"}
